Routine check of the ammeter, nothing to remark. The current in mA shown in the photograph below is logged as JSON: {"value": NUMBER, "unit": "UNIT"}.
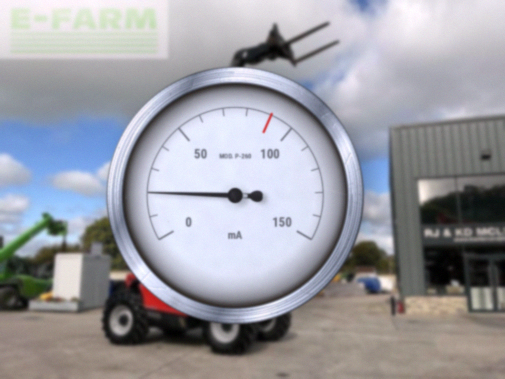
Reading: {"value": 20, "unit": "mA"}
